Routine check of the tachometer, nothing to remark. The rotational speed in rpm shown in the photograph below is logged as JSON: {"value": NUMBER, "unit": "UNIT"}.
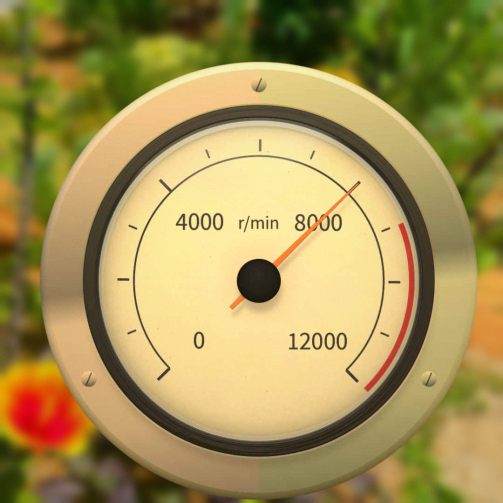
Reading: {"value": 8000, "unit": "rpm"}
